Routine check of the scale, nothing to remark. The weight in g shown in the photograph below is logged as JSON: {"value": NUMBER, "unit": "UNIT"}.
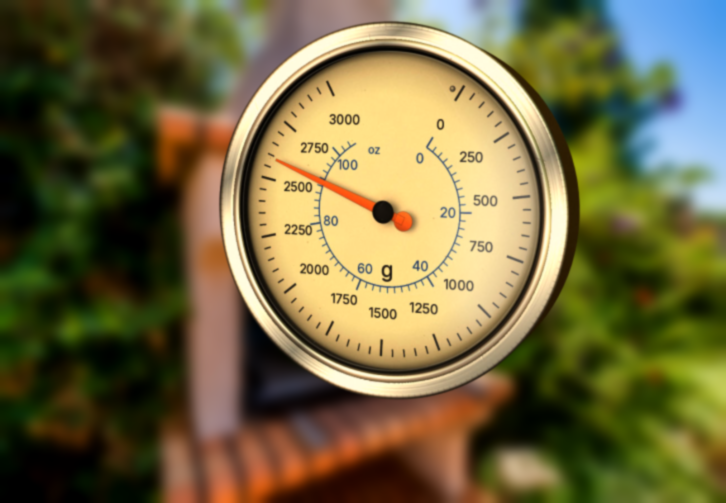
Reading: {"value": 2600, "unit": "g"}
